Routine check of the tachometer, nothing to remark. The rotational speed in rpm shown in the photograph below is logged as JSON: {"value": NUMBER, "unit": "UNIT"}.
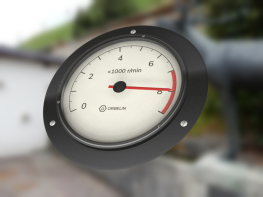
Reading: {"value": 8000, "unit": "rpm"}
